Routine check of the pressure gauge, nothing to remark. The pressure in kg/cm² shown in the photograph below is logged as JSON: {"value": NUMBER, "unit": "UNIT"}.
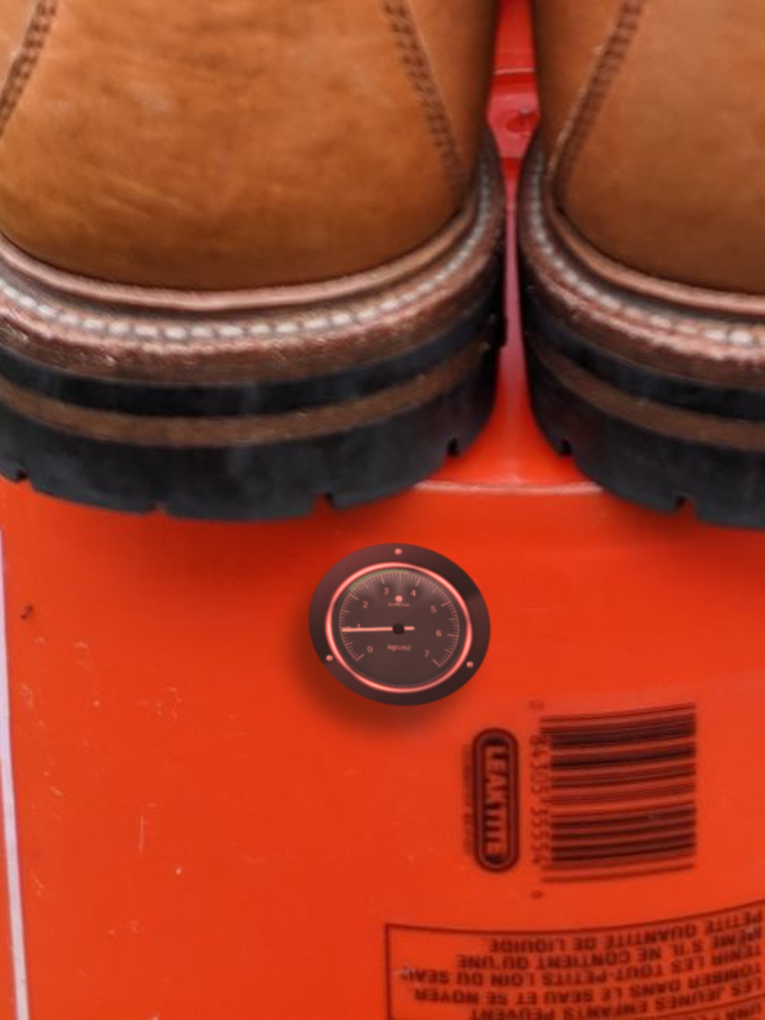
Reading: {"value": 1, "unit": "kg/cm²"}
